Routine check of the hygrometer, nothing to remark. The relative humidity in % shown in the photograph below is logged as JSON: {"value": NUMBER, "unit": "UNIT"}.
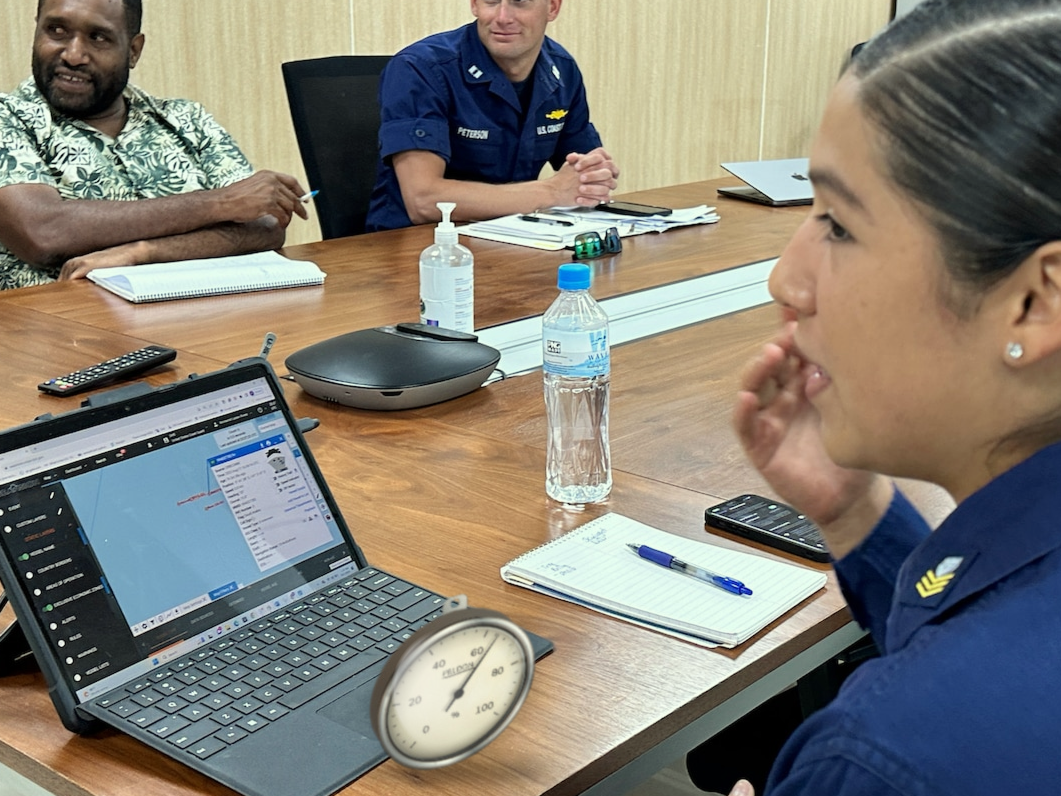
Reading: {"value": 64, "unit": "%"}
